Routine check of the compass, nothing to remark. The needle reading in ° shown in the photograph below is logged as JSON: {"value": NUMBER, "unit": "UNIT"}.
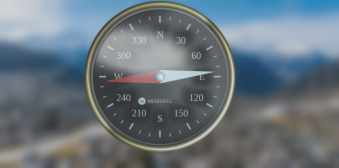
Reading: {"value": 265, "unit": "°"}
